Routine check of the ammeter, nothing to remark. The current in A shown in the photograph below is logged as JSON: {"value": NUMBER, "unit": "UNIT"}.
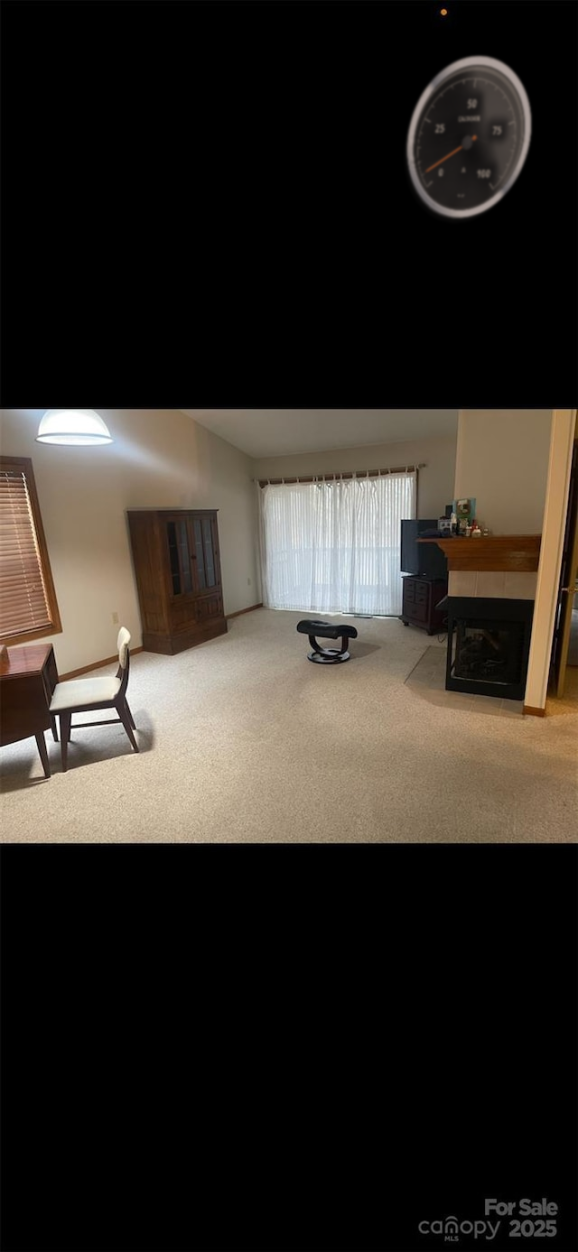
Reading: {"value": 5, "unit": "A"}
